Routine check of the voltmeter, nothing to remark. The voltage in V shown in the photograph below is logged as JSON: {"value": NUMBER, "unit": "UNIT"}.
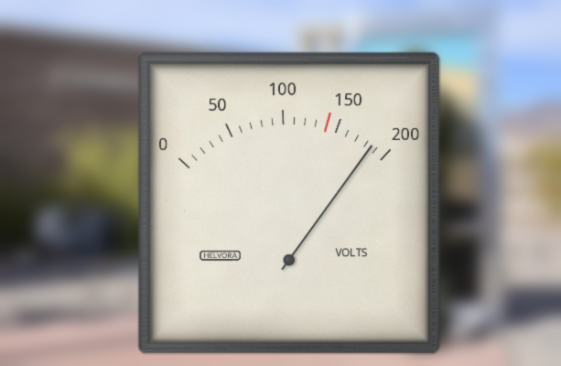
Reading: {"value": 185, "unit": "V"}
